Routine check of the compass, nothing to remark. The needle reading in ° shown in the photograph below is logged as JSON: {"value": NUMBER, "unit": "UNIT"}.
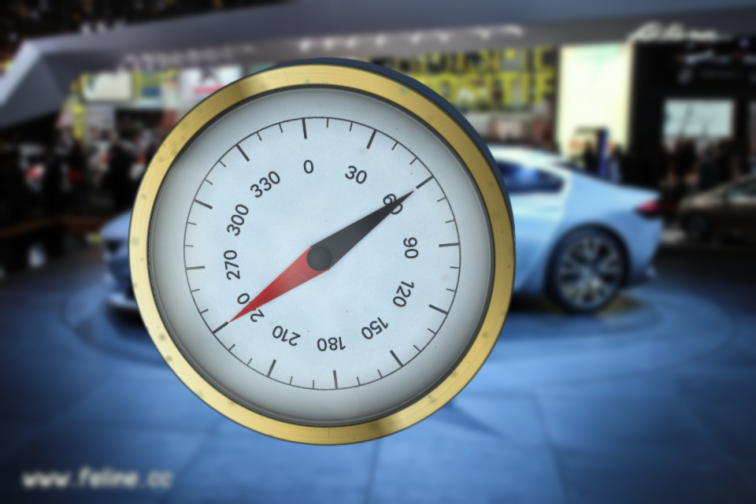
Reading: {"value": 240, "unit": "°"}
